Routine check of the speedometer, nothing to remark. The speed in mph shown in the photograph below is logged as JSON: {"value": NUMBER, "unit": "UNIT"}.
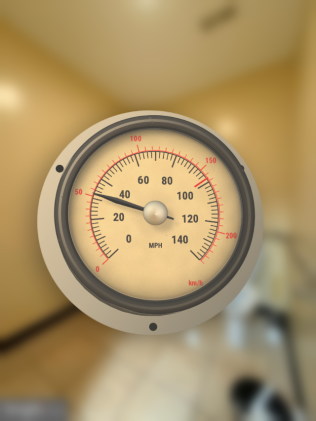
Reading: {"value": 32, "unit": "mph"}
